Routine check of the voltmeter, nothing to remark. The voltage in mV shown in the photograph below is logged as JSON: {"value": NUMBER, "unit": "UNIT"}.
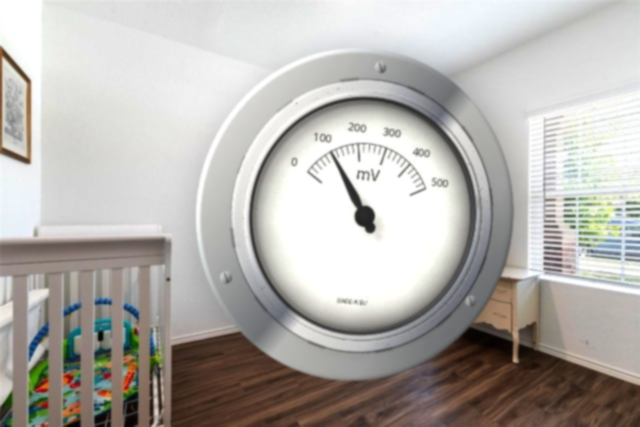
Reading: {"value": 100, "unit": "mV"}
